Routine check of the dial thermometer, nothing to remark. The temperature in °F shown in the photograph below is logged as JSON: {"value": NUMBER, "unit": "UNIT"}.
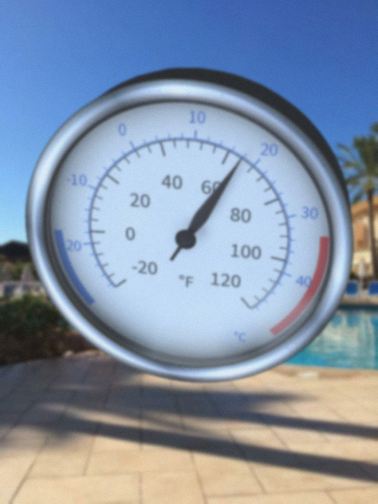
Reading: {"value": 64, "unit": "°F"}
